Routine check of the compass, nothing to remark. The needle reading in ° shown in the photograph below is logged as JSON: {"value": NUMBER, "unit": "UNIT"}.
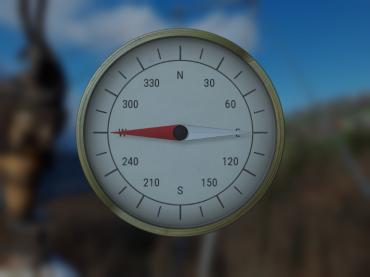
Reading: {"value": 270, "unit": "°"}
